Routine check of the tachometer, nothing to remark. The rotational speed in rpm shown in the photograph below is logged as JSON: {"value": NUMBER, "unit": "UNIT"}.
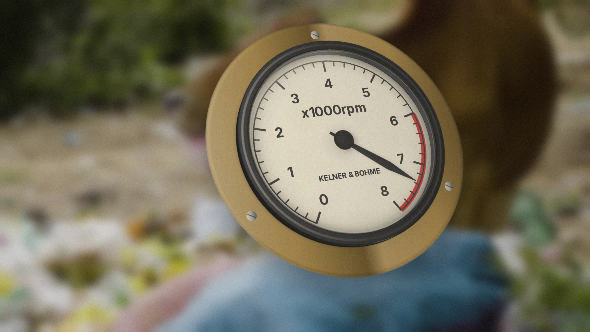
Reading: {"value": 7400, "unit": "rpm"}
